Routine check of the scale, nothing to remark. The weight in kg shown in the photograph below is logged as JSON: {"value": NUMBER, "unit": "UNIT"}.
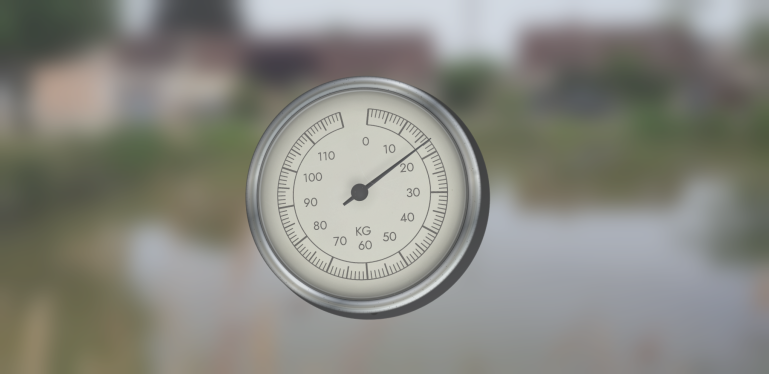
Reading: {"value": 17, "unit": "kg"}
